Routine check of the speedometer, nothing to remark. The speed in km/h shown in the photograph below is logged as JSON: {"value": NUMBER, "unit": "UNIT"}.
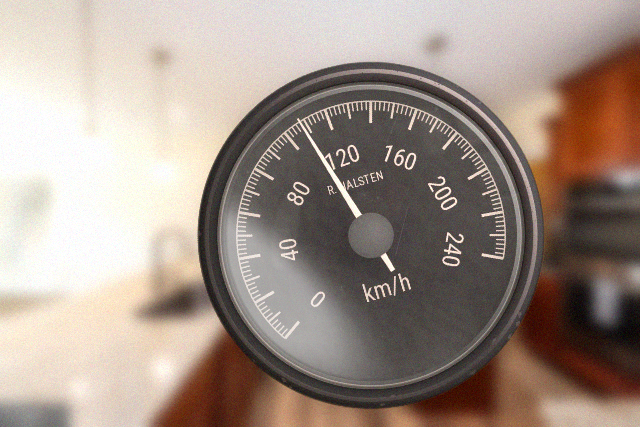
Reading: {"value": 108, "unit": "km/h"}
